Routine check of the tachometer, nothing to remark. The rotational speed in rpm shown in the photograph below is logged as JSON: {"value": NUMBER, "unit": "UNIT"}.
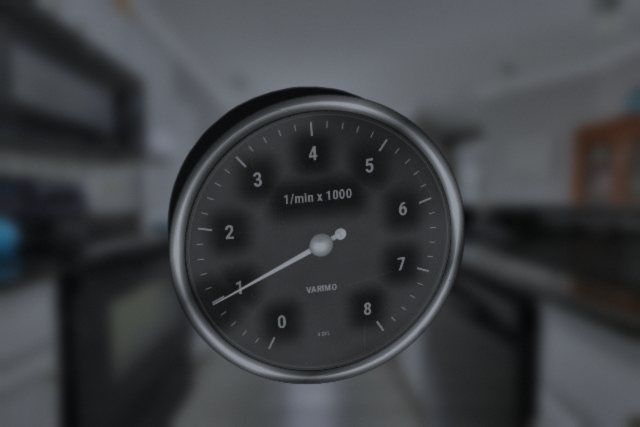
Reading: {"value": 1000, "unit": "rpm"}
